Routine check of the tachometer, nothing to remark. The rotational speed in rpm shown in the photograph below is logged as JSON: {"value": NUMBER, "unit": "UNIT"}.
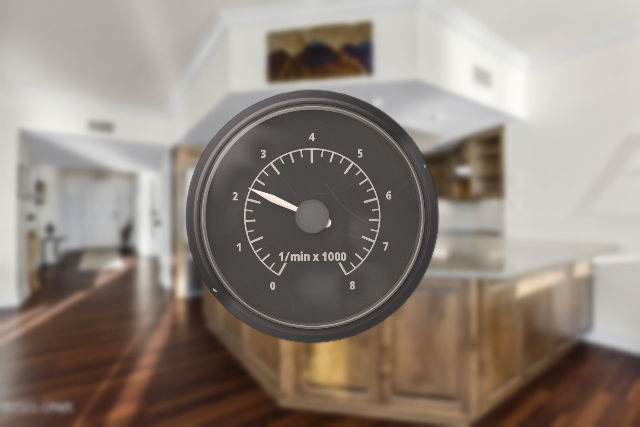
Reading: {"value": 2250, "unit": "rpm"}
